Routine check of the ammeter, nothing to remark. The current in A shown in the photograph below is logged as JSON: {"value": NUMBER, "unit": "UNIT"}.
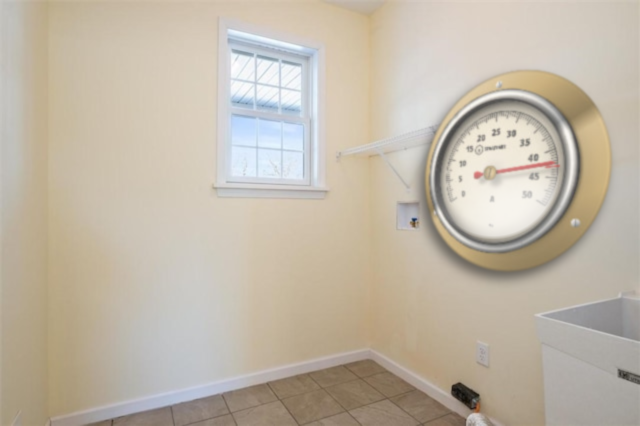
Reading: {"value": 42.5, "unit": "A"}
